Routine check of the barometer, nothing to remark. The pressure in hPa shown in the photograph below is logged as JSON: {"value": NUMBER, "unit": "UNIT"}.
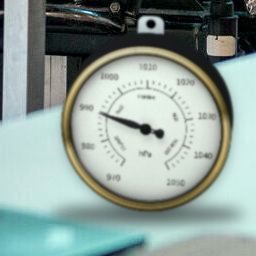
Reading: {"value": 990, "unit": "hPa"}
